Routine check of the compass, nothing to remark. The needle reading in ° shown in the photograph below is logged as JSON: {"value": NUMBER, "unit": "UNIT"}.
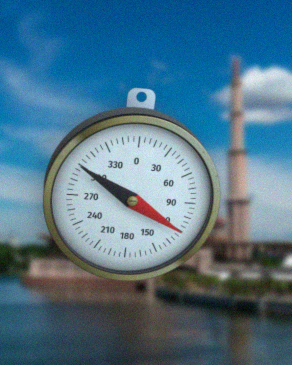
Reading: {"value": 120, "unit": "°"}
